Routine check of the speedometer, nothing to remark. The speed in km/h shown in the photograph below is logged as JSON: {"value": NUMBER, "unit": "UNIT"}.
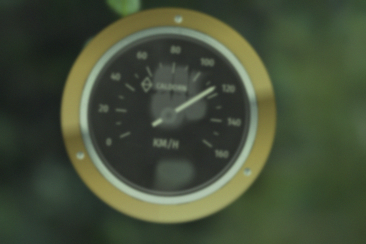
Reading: {"value": 115, "unit": "km/h"}
